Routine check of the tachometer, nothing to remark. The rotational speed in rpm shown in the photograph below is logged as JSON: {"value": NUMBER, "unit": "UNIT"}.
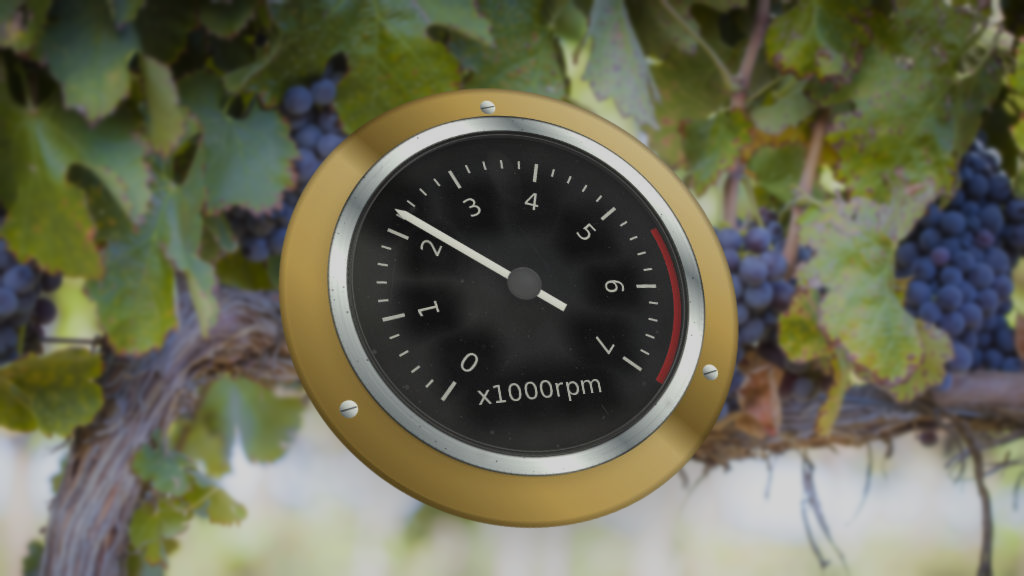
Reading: {"value": 2200, "unit": "rpm"}
